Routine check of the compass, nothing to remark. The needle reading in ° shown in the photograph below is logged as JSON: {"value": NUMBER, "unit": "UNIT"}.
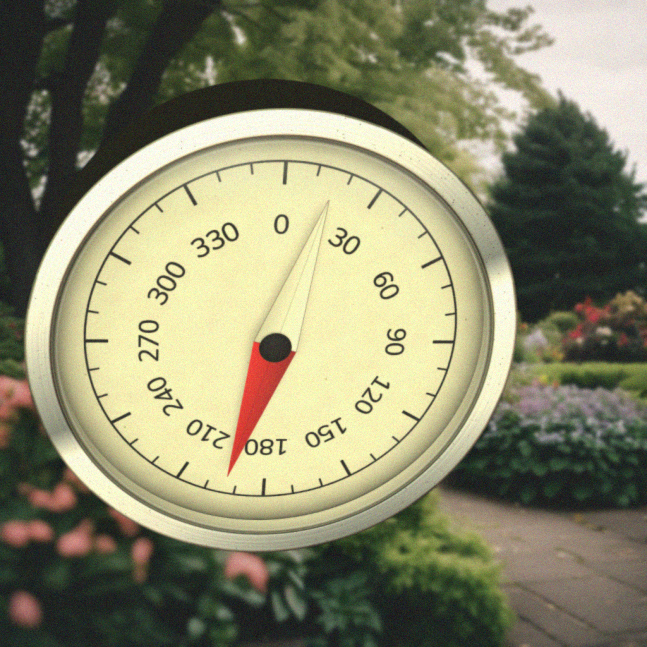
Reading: {"value": 195, "unit": "°"}
